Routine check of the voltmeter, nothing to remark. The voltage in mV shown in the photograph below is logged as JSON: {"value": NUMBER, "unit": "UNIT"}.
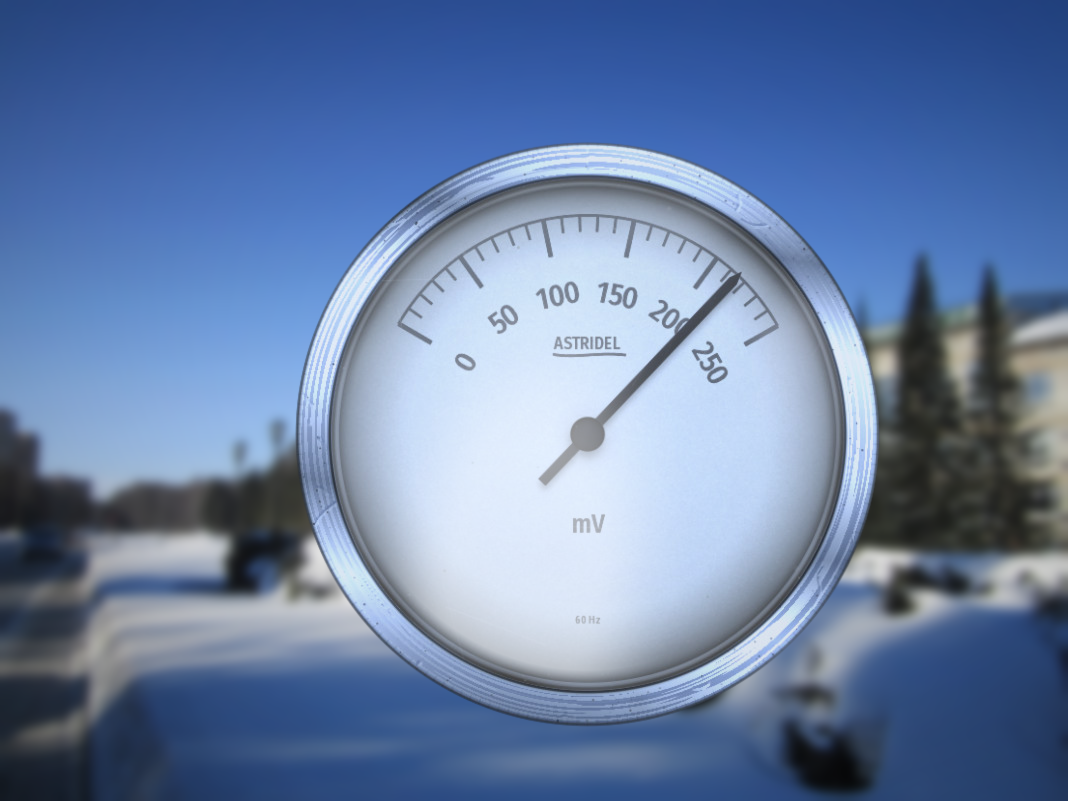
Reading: {"value": 215, "unit": "mV"}
